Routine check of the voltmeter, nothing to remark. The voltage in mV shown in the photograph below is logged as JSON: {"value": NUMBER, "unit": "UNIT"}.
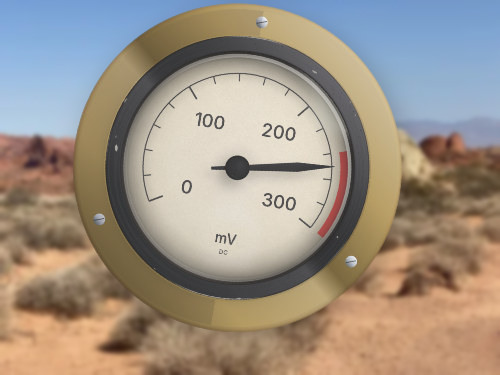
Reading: {"value": 250, "unit": "mV"}
